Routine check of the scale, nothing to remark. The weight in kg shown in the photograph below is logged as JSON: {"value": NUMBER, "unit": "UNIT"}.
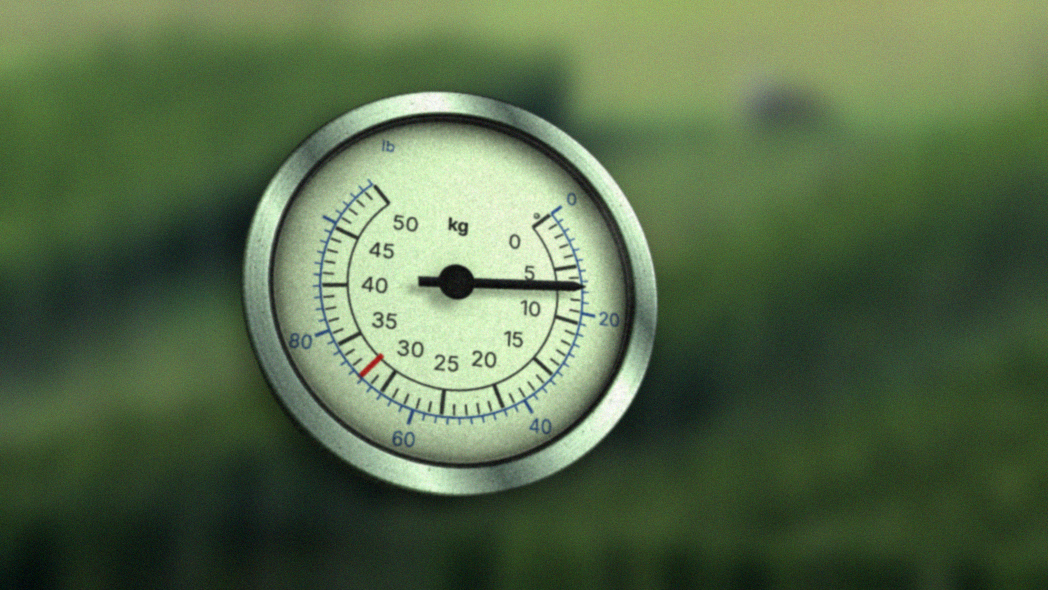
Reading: {"value": 7, "unit": "kg"}
